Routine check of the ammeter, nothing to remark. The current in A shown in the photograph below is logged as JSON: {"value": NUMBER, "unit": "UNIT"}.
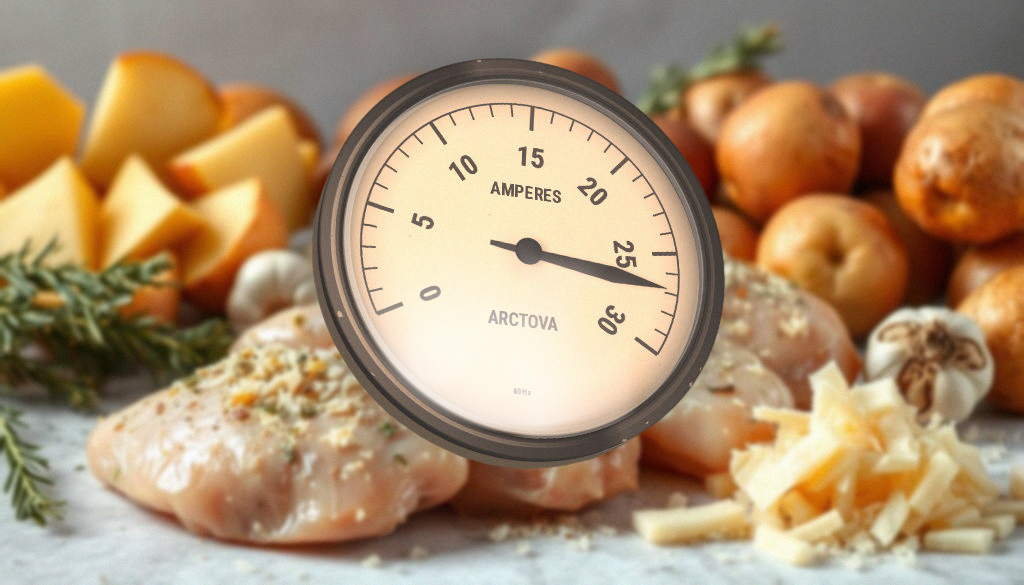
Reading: {"value": 27, "unit": "A"}
